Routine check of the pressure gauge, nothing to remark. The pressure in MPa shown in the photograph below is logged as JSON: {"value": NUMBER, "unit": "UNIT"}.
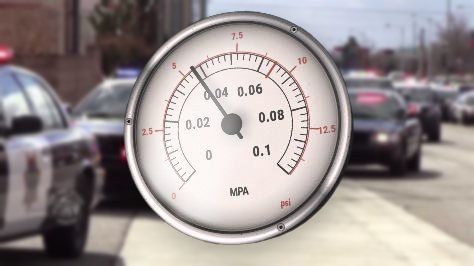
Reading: {"value": 0.038, "unit": "MPa"}
